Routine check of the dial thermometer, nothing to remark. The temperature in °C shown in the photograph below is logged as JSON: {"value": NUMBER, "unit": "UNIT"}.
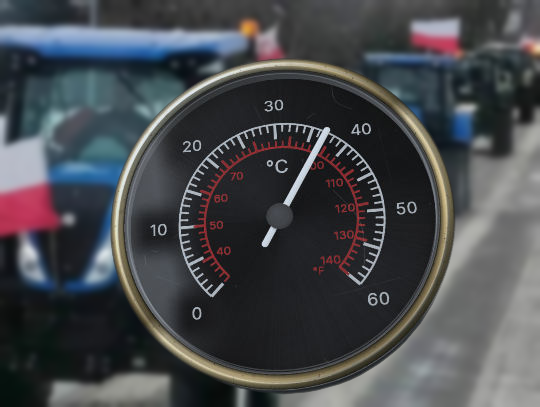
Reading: {"value": 37, "unit": "°C"}
